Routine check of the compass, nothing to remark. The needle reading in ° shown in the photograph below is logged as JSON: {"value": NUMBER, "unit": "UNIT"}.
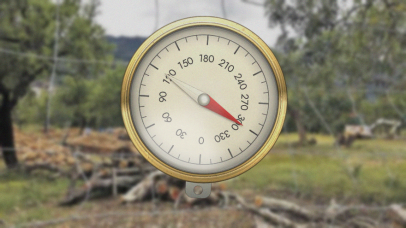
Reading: {"value": 300, "unit": "°"}
